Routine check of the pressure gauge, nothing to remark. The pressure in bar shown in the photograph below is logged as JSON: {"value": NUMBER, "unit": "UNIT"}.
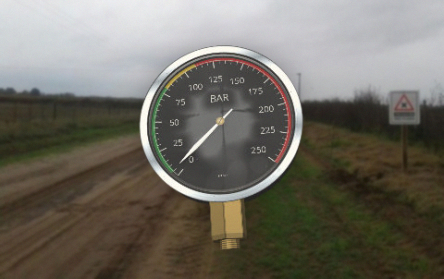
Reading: {"value": 5, "unit": "bar"}
